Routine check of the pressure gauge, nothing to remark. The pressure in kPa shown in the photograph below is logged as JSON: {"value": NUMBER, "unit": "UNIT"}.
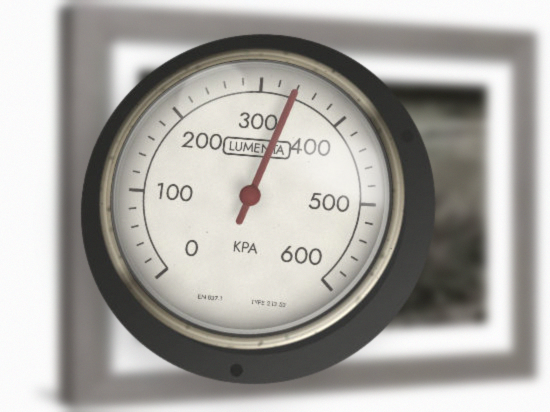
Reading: {"value": 340, "unit": "kPa"}
